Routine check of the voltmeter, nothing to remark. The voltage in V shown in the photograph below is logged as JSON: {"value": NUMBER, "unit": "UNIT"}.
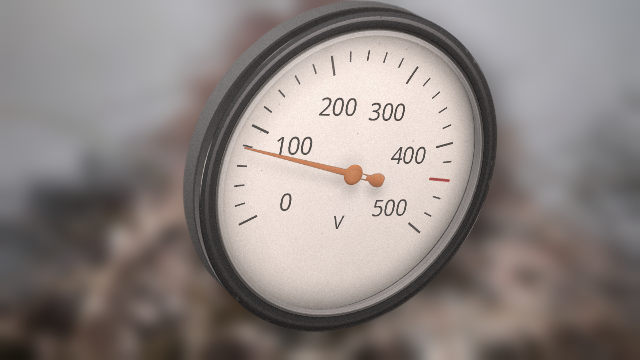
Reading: {"value": 80, "unit": "V"}
